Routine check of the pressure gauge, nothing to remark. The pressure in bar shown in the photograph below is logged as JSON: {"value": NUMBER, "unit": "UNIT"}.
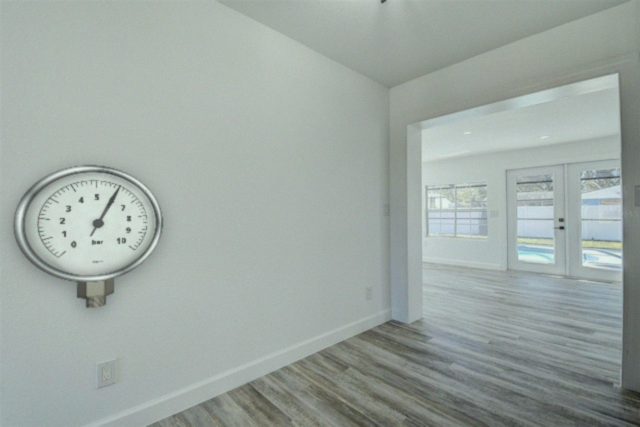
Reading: {"value": 6, "unit": "bar"}
